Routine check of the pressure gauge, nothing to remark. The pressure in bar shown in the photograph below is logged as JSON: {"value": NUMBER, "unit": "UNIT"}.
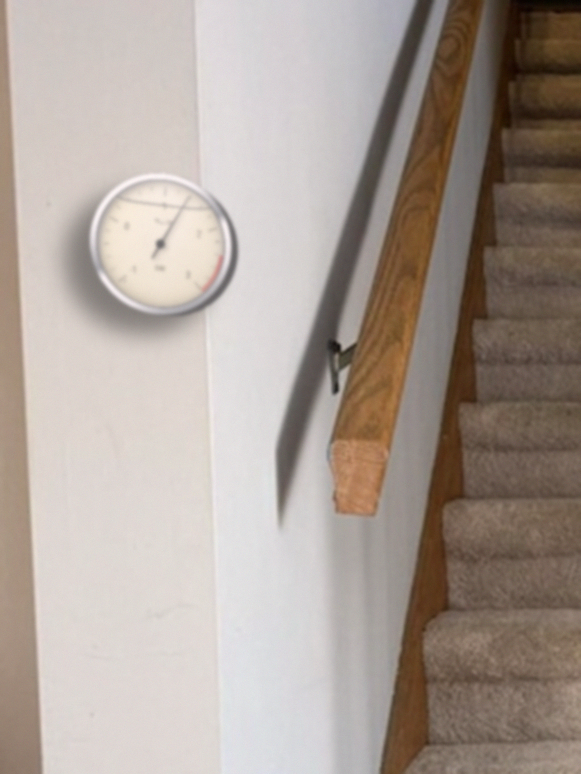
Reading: {"value": 1.4, "unit": "bar"}
